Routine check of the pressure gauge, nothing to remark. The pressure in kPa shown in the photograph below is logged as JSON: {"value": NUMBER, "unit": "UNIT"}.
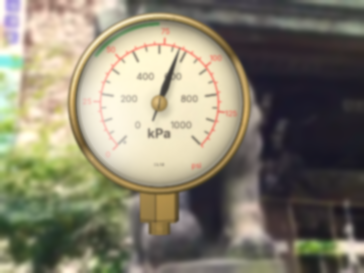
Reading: {"value": 575, "unit": "kPa"}
